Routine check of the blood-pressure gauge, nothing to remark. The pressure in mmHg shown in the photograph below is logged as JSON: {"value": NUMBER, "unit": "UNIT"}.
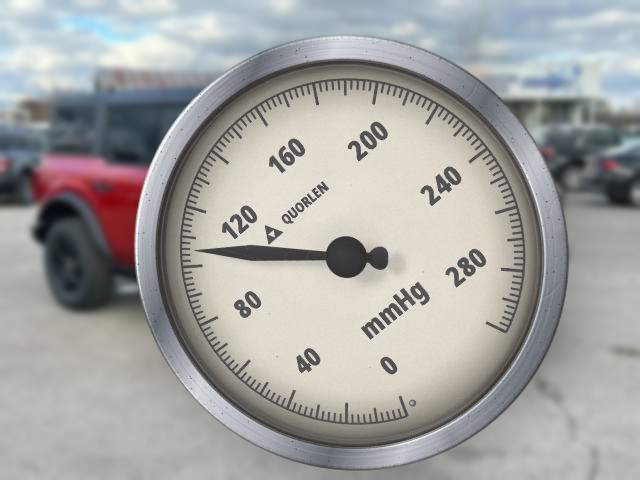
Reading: {"value": 106, "unit": "mmHg"}
